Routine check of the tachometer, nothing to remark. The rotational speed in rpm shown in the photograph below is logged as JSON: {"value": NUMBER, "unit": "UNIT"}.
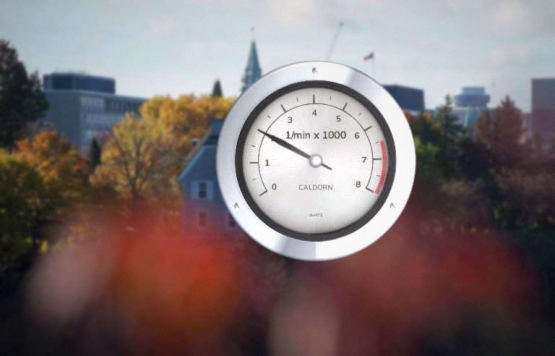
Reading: {"value": 2000, "unit": "rpm"}
